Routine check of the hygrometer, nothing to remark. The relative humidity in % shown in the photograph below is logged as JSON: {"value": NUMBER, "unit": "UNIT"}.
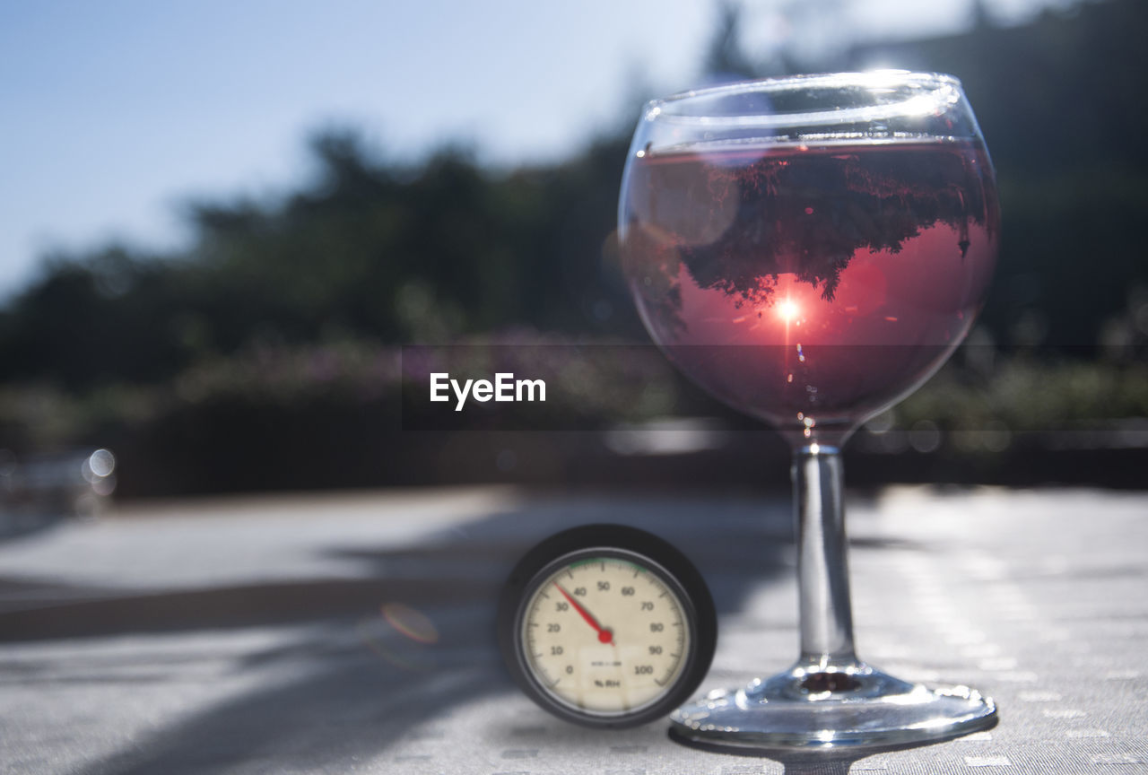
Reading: {"value": 35, "unit": "%"}
